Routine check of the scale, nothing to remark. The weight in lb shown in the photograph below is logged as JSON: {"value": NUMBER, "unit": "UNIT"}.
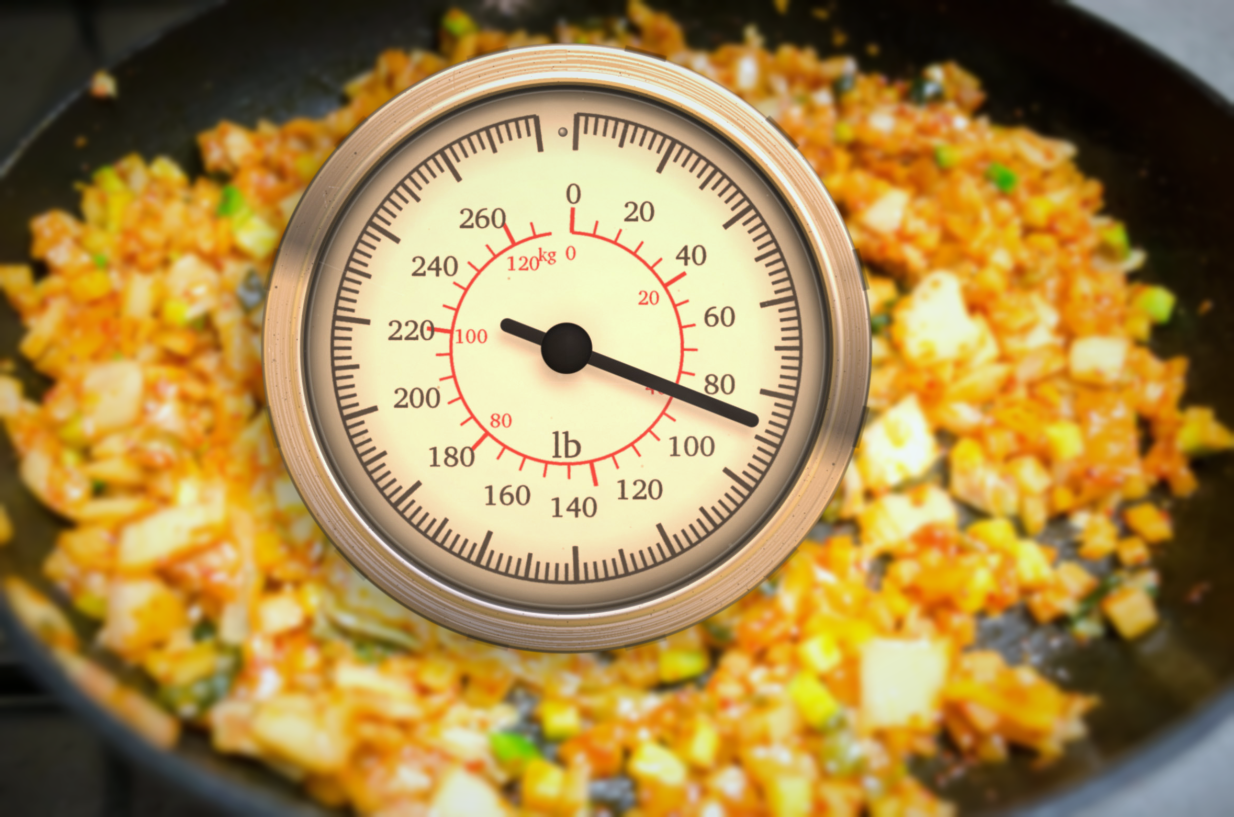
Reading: {"value": 87, "unit": "lb"}
